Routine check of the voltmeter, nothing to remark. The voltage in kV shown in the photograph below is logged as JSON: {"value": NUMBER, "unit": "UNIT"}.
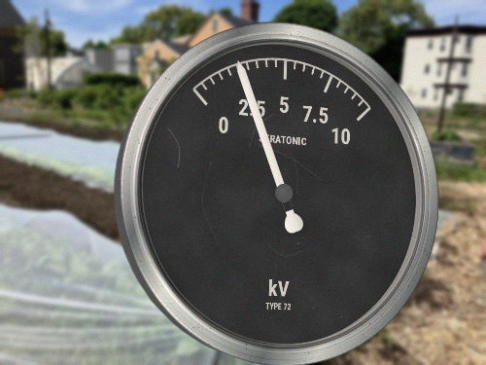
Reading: {"value": 2.5, "unit": "kV"}
